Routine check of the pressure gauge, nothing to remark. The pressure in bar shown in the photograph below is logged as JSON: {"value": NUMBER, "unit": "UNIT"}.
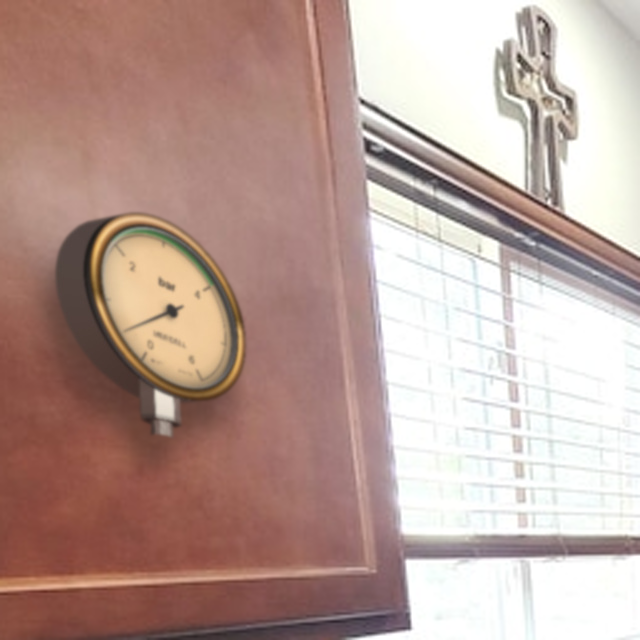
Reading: {"value": 0.5, "unit": "bar"}
